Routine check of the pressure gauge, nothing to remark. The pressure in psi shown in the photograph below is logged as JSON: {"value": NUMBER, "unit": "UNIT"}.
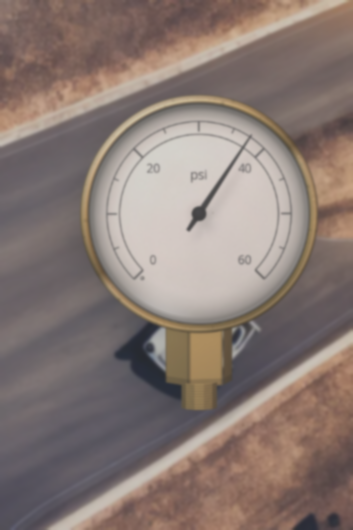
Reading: {"value": 37.5, "unit": "psi"}
